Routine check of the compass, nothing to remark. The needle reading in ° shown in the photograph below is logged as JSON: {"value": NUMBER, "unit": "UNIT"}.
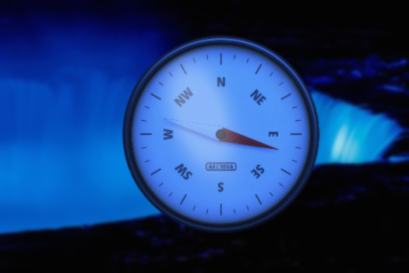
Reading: {"value": 105, "unit": "°"}
